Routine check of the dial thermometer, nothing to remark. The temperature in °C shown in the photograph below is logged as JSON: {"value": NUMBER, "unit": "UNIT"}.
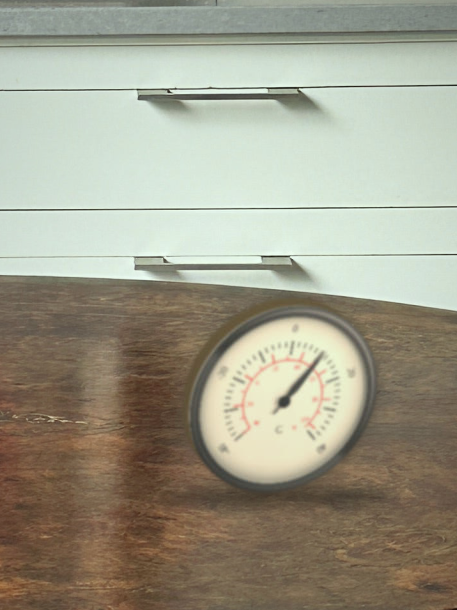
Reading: {"value": 10, "unit": "°C"}
